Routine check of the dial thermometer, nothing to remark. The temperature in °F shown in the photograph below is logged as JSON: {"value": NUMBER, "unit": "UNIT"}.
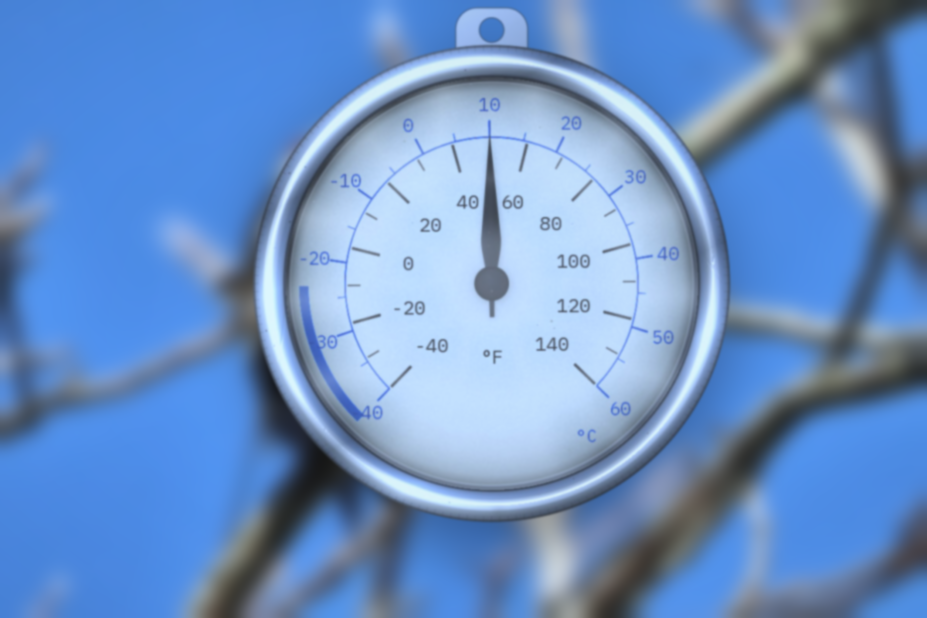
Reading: {"value": 50, "unit": "°F"}
